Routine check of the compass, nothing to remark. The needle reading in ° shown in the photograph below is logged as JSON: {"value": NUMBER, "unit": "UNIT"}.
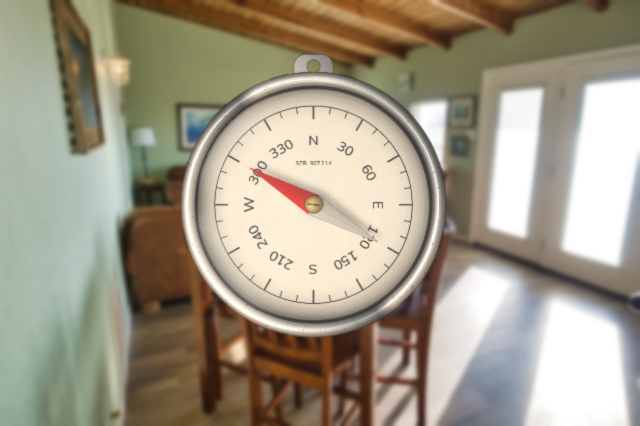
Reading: {"value": 300, "unit": "°"}
